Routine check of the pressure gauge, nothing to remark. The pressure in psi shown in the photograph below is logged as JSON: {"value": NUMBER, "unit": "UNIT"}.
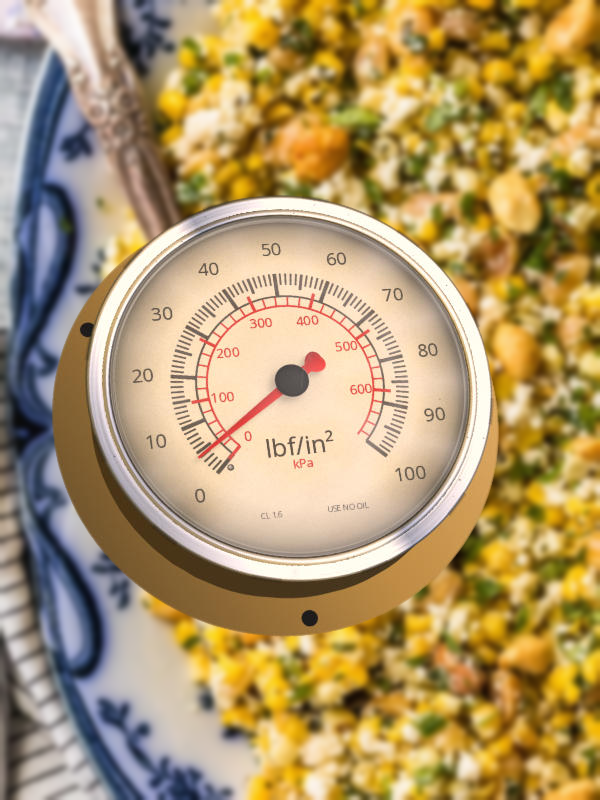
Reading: {"value": 4, "unit": "psi"}
